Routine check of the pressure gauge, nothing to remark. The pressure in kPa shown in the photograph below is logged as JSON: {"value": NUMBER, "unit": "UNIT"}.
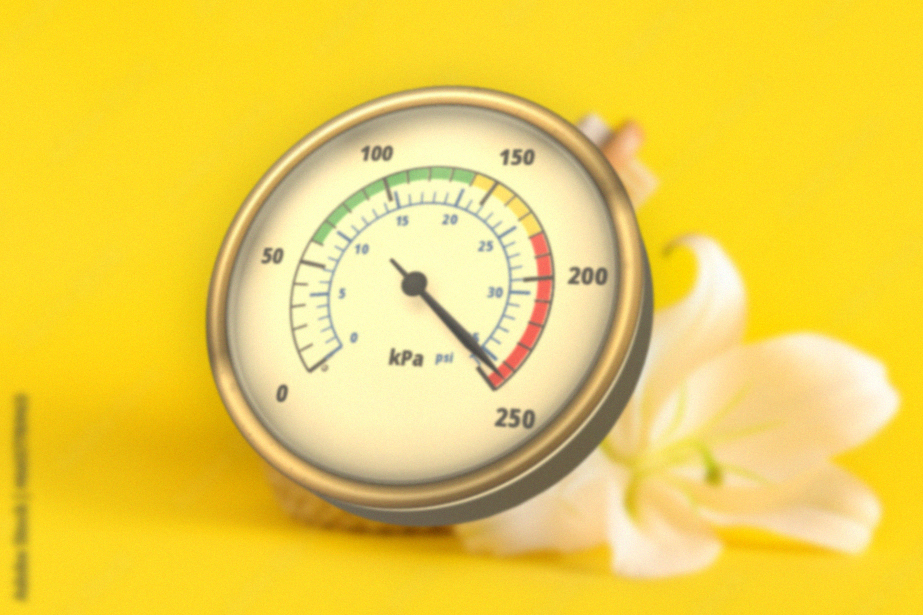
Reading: {"value": 245, "unit": "kPa"}
